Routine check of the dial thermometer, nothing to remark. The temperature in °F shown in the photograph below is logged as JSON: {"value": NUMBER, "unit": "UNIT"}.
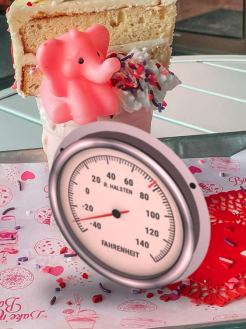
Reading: {"value": -30, "unit": "°F"}
